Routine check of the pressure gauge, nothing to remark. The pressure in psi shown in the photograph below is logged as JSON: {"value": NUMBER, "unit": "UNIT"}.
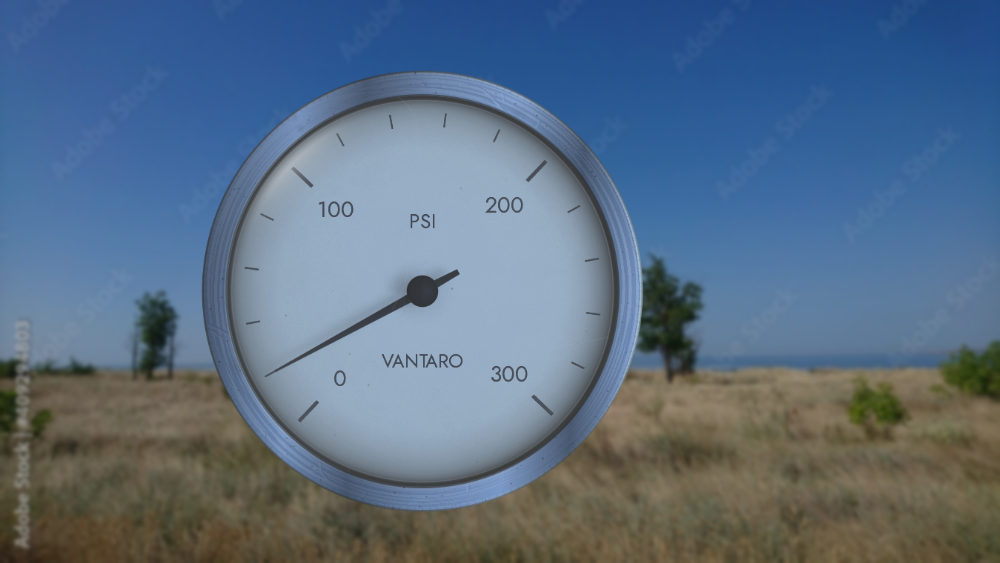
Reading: {"value": 20, "unit": "psi"}
